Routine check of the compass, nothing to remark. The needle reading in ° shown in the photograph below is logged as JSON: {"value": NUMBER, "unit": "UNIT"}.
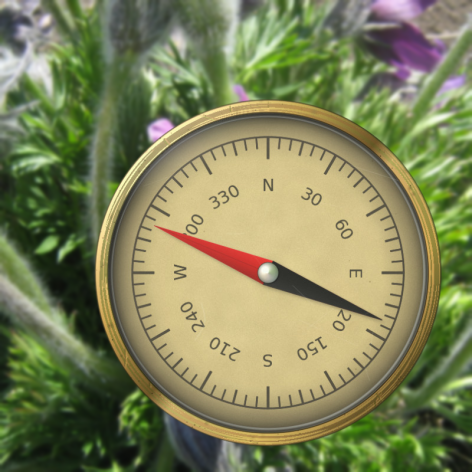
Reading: {"value": 292.5, "unit": "°"}
